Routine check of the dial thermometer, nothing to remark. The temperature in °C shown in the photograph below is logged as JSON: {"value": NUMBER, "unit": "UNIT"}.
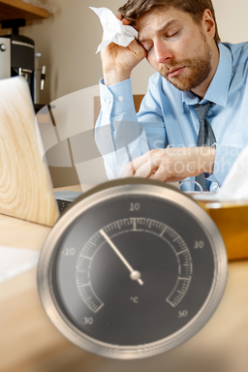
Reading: {"value": 0, "unit": "°C"}
